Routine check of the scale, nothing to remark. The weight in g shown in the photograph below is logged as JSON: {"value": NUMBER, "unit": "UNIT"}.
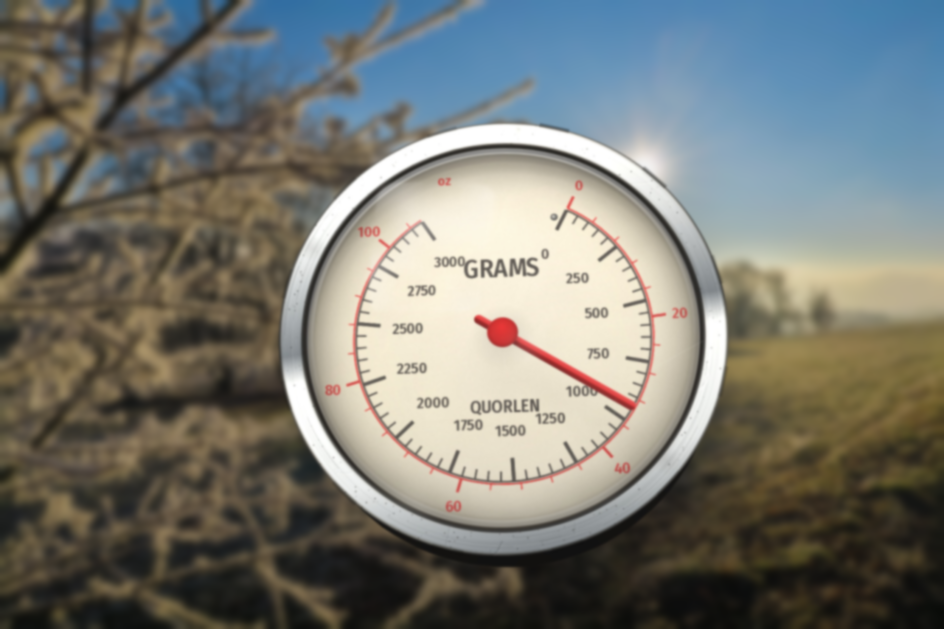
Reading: {"value": 950, "unit": "g"}
